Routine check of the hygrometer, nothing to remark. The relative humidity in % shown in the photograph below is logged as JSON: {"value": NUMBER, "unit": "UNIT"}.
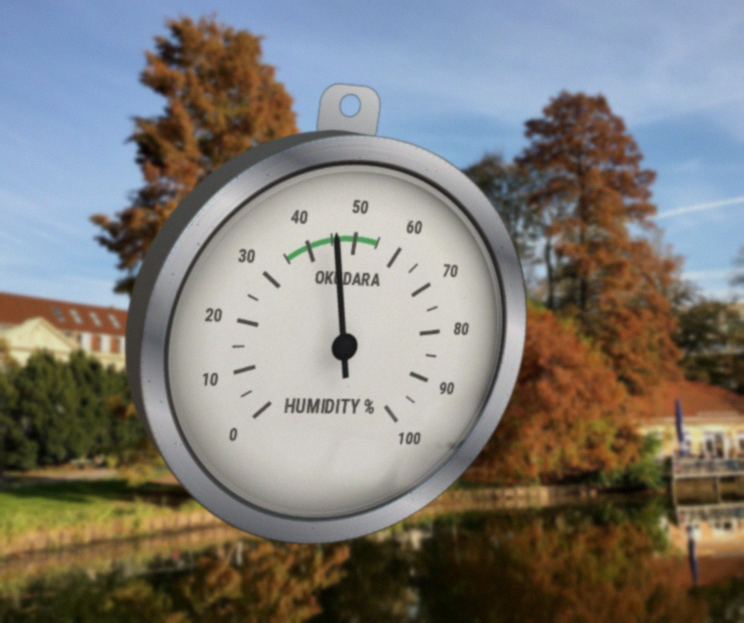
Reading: {"value": 45, "unit": "%"}
